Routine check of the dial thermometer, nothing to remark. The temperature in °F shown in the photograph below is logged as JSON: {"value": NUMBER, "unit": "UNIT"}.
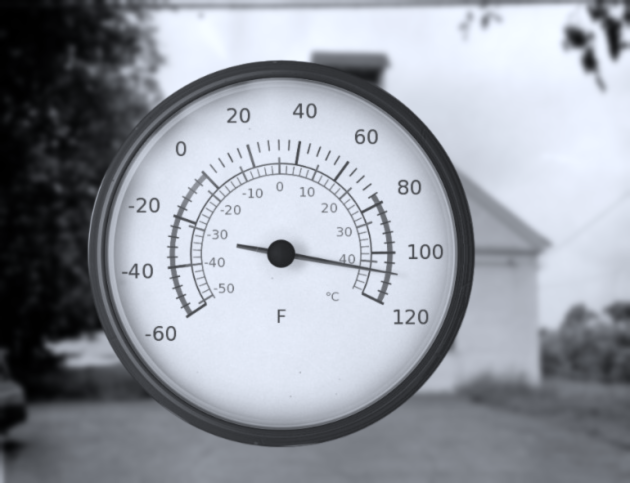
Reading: {"value": 108, "unit": "°F"}
